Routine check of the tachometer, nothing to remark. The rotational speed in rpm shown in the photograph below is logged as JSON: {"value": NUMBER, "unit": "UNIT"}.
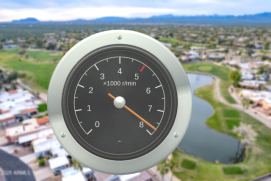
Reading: {"value": 7750, "unit": "rpm"}
